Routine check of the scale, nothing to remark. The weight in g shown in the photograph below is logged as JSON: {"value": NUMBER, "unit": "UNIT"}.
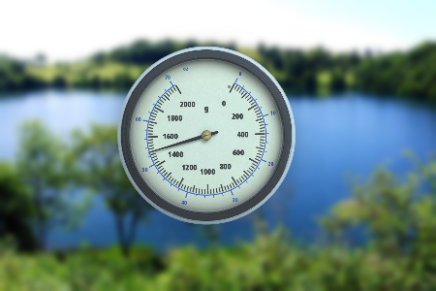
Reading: {"value": 1500, "unit": "g"}
